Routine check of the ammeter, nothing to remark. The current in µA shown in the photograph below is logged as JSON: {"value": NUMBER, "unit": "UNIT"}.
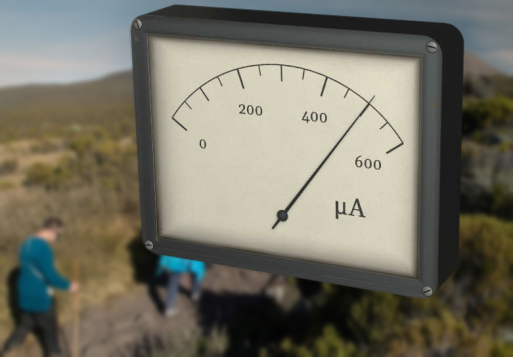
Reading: {"value": 500, "unit": "µA"}
